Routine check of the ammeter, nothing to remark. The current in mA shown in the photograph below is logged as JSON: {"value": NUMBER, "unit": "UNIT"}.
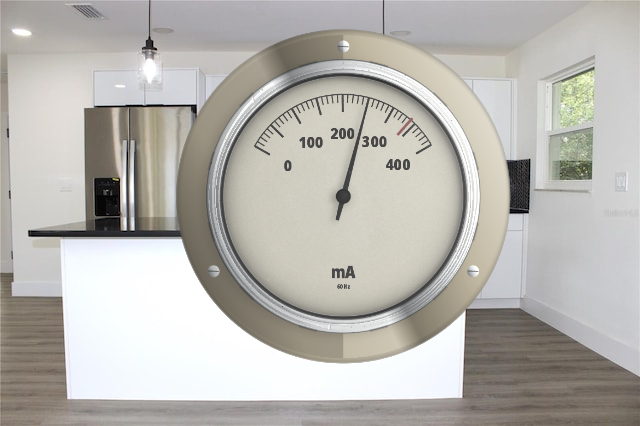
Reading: {"value": 250, "unit": "mA"}
